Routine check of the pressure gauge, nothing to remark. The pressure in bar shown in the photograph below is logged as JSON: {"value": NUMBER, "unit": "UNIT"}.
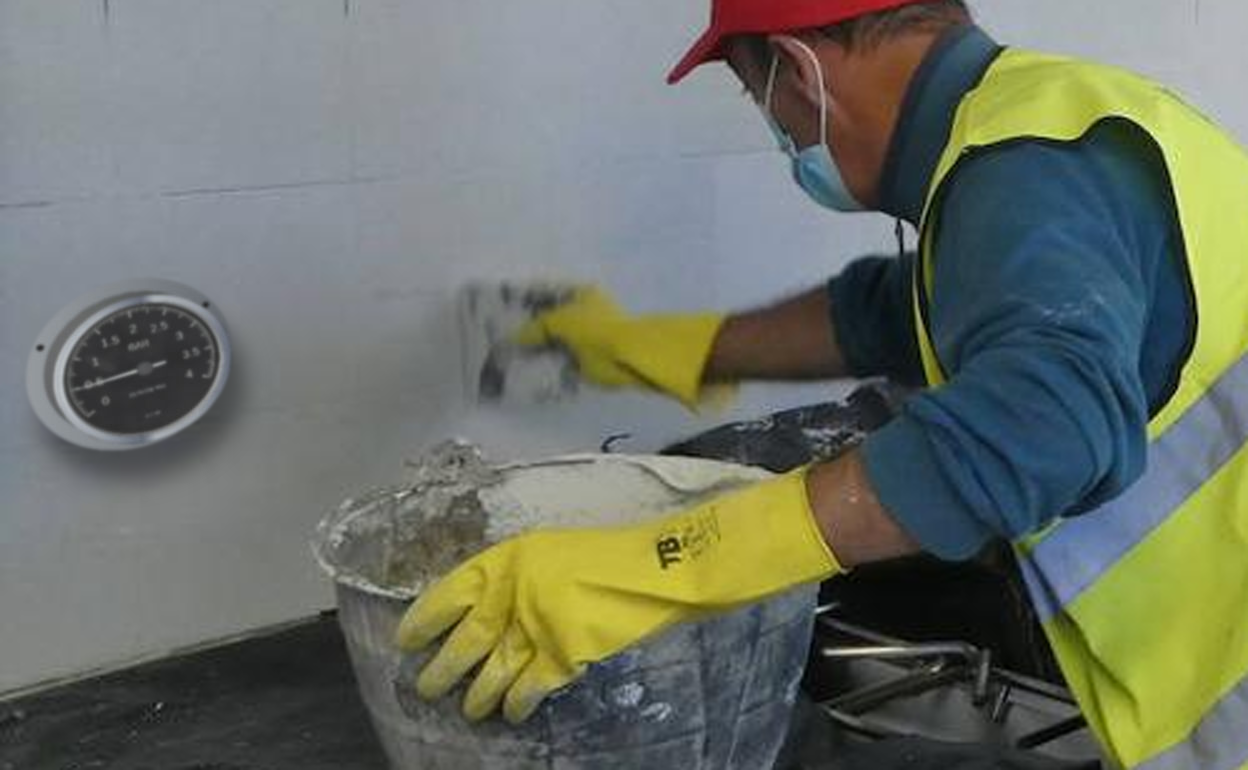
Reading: {"value": 0.5, "unit": "bar"}
